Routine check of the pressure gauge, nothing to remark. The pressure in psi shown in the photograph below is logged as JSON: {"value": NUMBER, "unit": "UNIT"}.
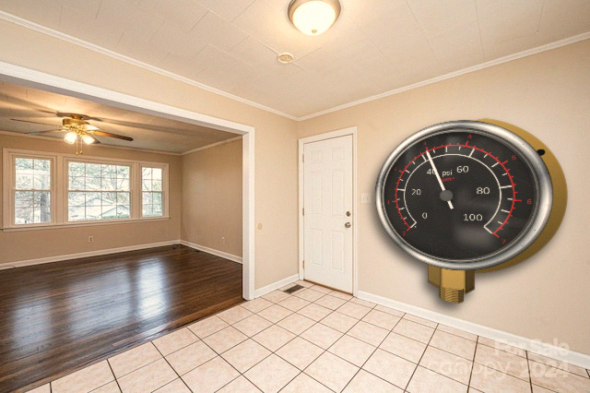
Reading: {"value": 42.5, "unit": "psi"}
